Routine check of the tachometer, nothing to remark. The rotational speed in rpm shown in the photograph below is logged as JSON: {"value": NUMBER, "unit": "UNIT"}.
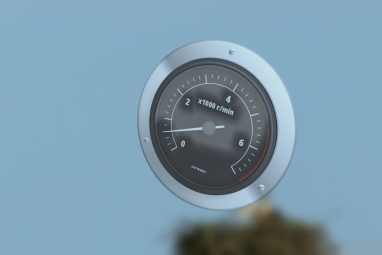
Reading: {"value": 600, "unit": "rpm"}
